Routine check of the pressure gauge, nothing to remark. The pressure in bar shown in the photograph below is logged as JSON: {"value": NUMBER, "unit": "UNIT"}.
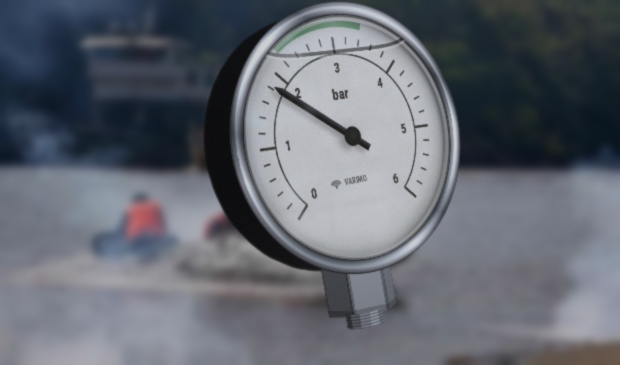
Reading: {"value": 1.8, "unit": "bar"}
